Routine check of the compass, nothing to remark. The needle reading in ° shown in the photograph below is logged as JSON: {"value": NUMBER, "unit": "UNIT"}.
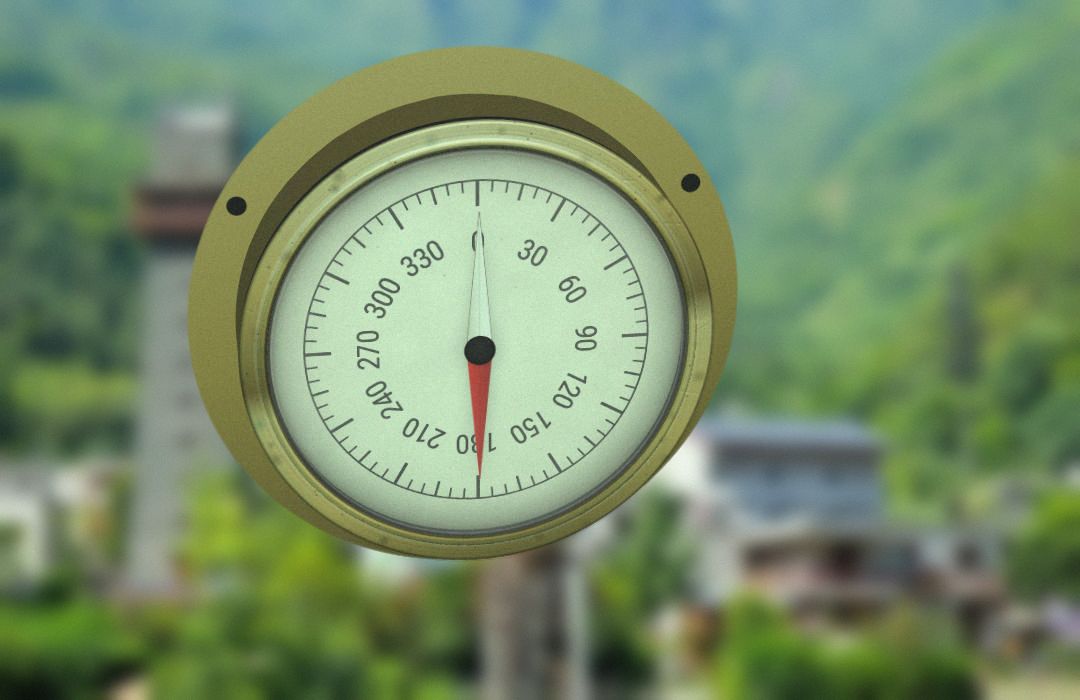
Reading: {"value": 180, "unit": "°"}
